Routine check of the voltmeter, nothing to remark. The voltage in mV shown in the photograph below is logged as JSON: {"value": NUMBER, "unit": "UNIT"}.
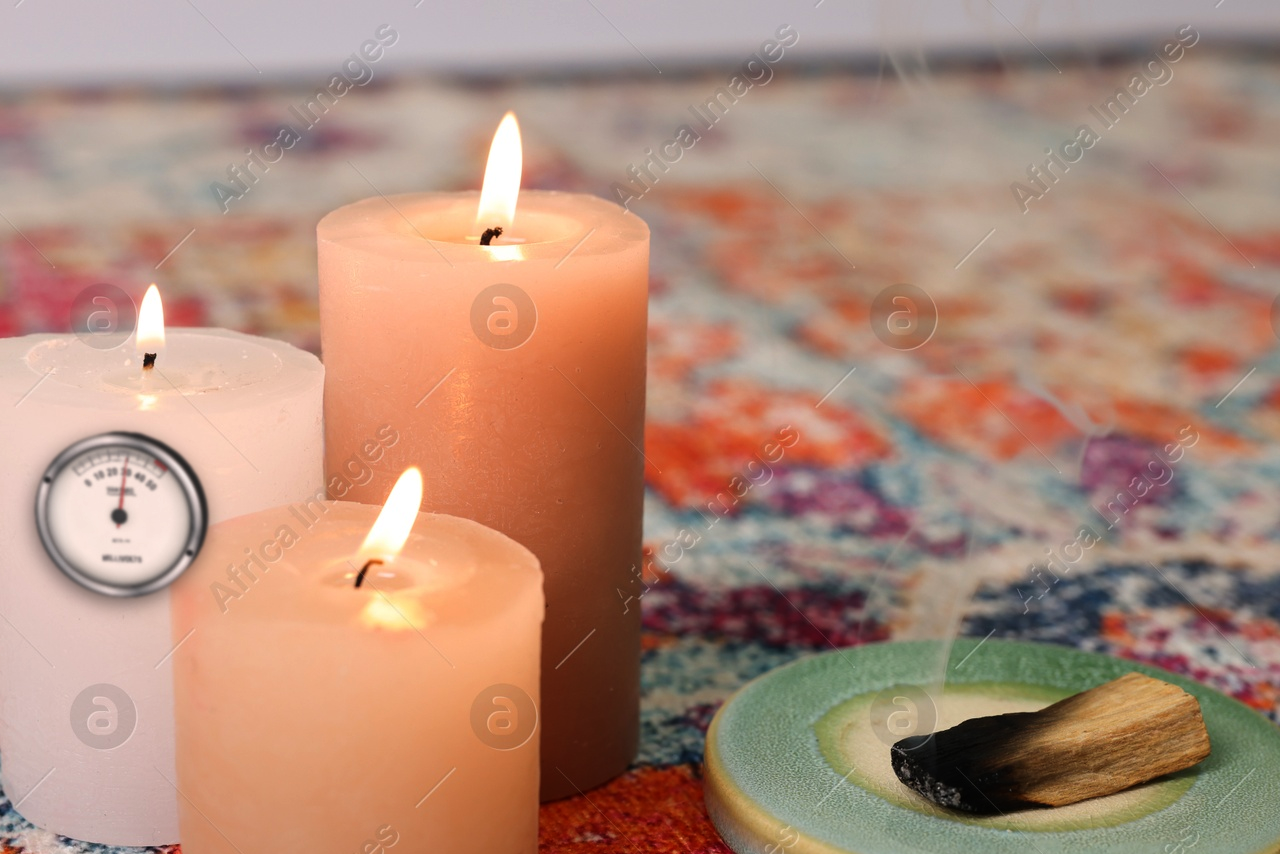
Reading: {"value": 30, "unit": "mV"}
